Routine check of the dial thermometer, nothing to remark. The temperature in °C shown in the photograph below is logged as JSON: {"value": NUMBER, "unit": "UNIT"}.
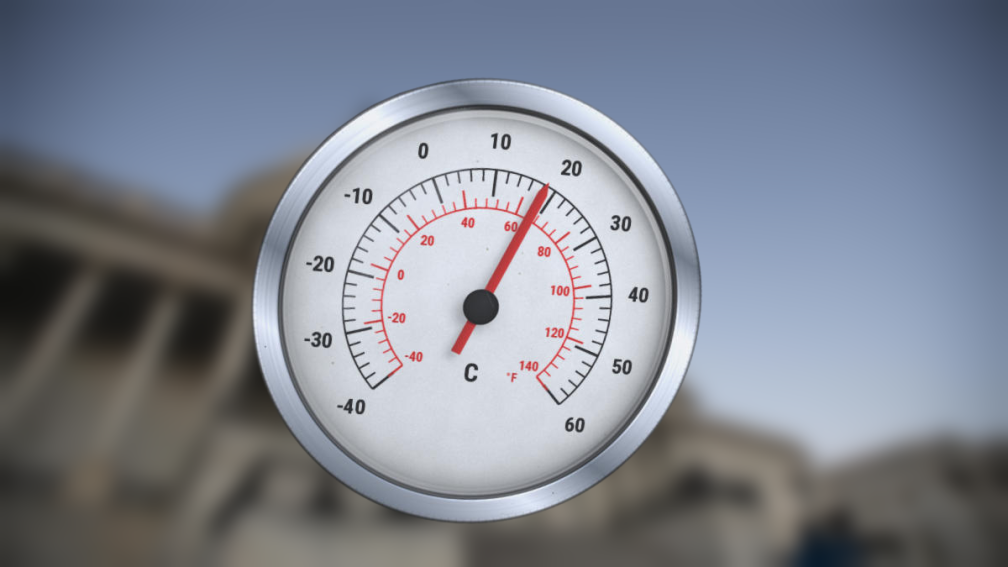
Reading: {"value": 18, "unit": "°C"}
